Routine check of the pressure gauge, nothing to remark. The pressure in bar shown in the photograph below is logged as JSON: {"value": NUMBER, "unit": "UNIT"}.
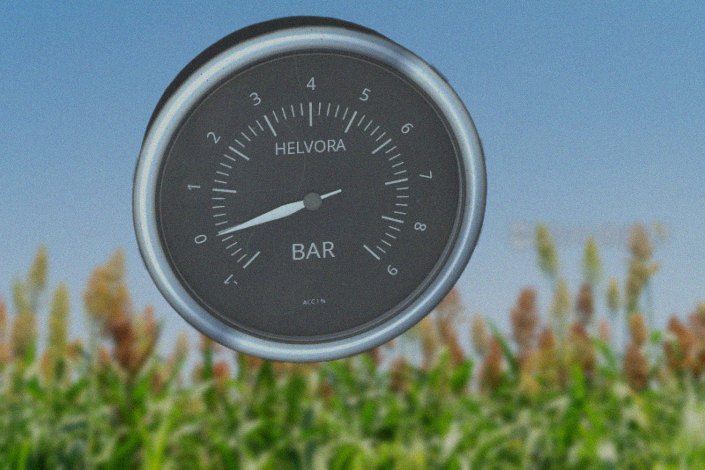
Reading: {"value": 0, "unit": "bar"}
